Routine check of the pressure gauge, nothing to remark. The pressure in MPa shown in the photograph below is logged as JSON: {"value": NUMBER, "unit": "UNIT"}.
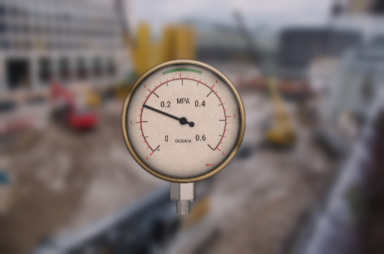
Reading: {"value": 0.15, "unit": "MPa"}
